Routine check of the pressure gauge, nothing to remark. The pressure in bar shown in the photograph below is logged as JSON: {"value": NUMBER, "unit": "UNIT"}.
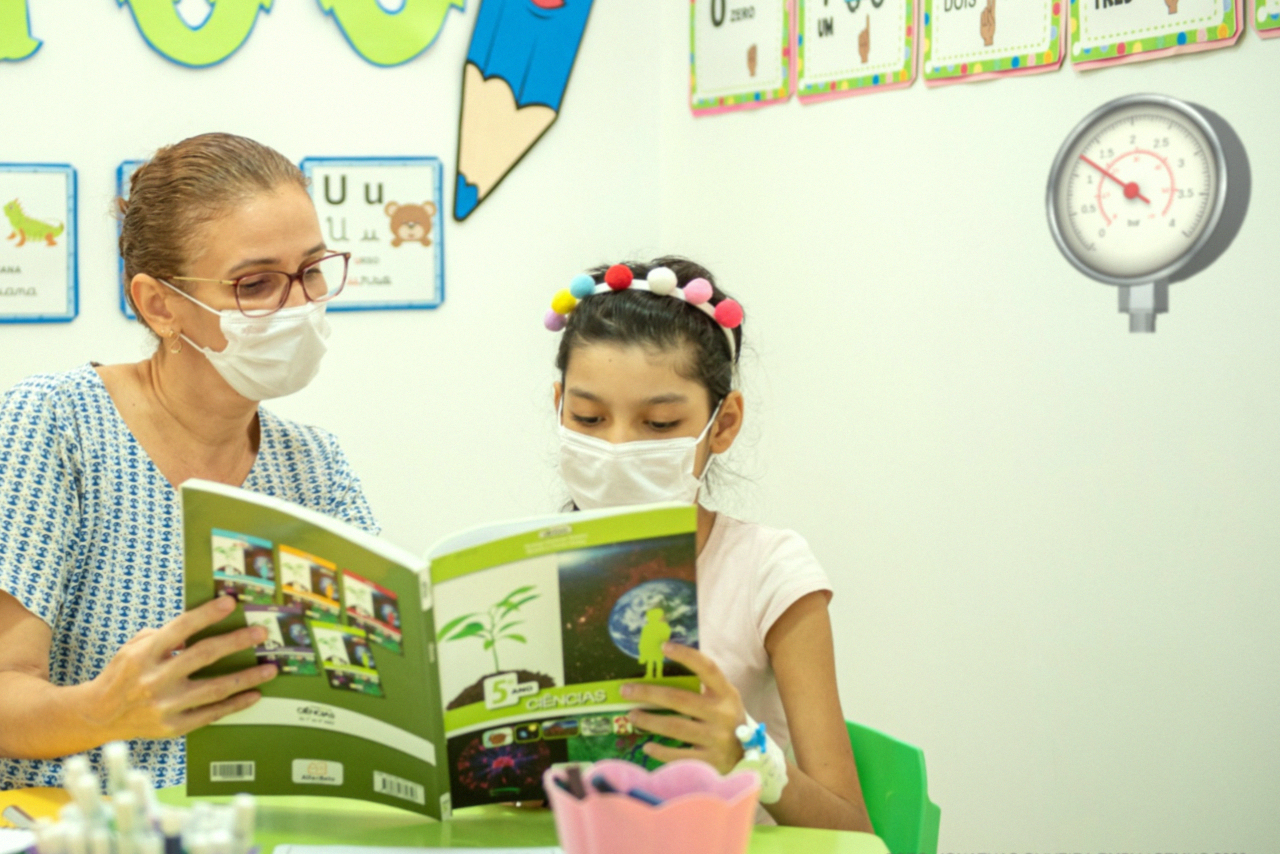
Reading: {"value": 1.25, "unit": "bar"}
